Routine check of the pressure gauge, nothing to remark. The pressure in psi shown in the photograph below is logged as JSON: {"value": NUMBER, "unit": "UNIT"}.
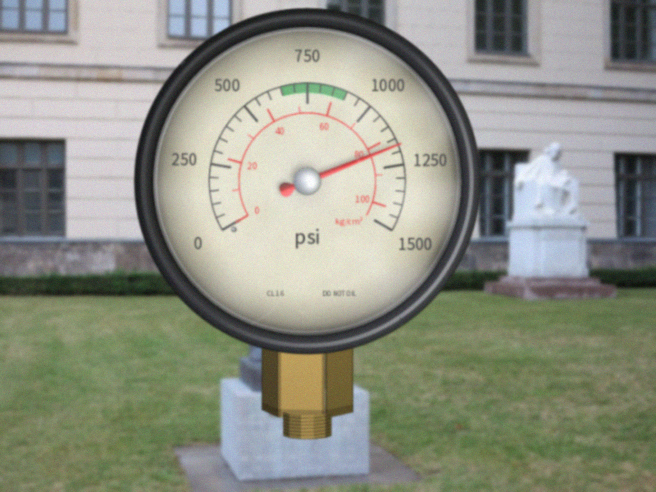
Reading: {"value": 1175, "unit": "psi"}
